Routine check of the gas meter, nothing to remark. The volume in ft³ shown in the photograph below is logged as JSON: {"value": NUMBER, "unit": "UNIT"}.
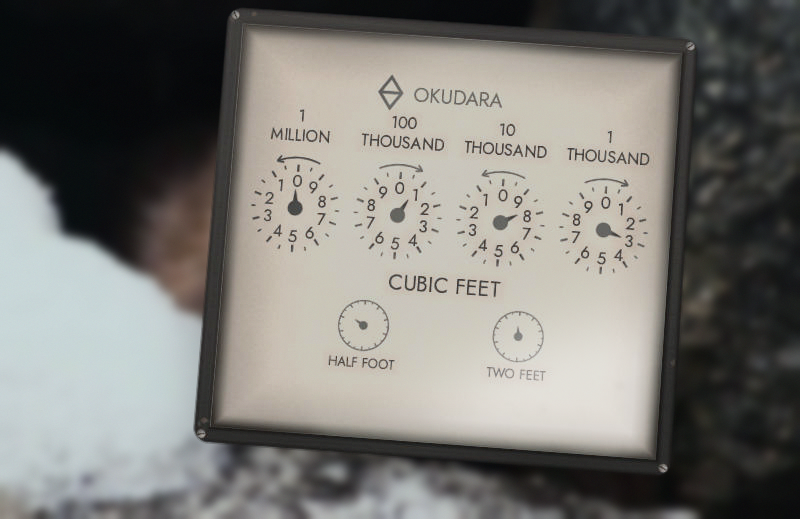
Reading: {"value": 8300, "unit": "ft³"}
